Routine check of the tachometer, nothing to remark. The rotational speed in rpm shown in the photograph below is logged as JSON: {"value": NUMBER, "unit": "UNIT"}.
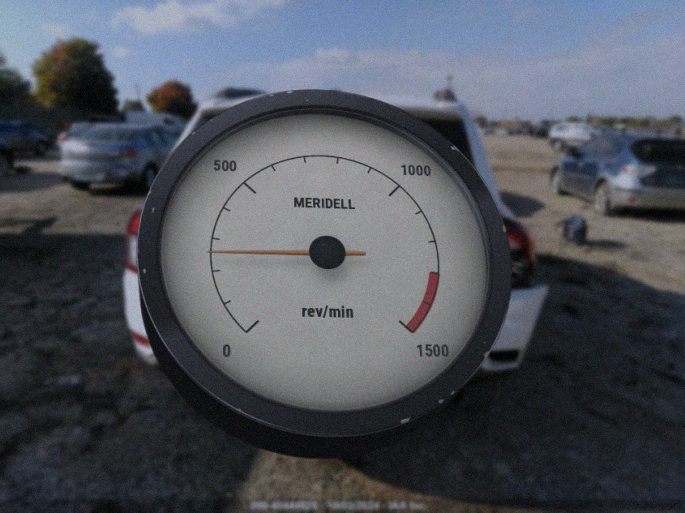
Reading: {"value": 250, "unit": "rpm"}
